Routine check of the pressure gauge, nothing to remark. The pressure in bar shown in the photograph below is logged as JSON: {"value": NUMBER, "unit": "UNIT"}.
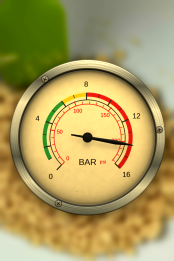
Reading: {"value": 14, "unit": "bar"}
